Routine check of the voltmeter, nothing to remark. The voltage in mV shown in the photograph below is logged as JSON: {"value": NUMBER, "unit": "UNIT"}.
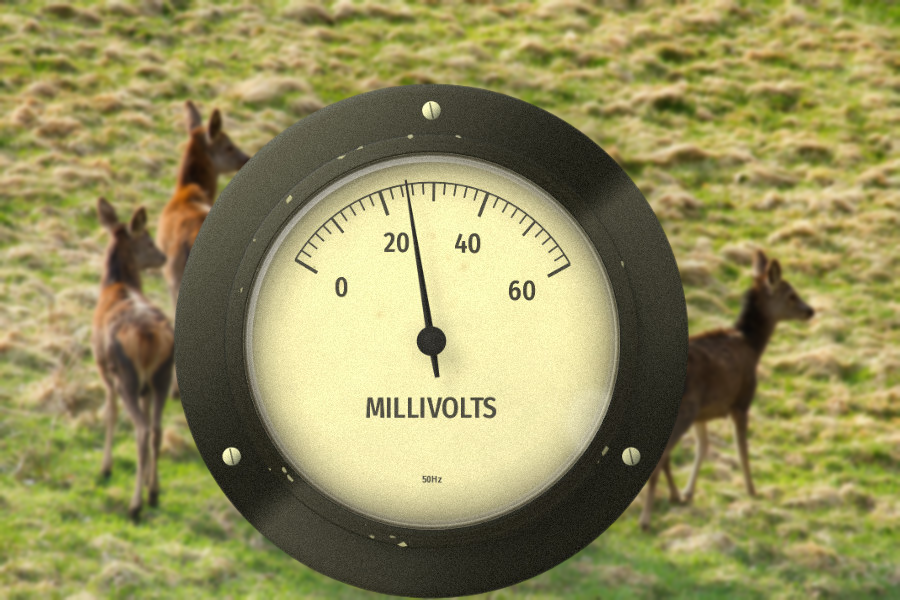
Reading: {"value": 25, "unit": "mV"}
